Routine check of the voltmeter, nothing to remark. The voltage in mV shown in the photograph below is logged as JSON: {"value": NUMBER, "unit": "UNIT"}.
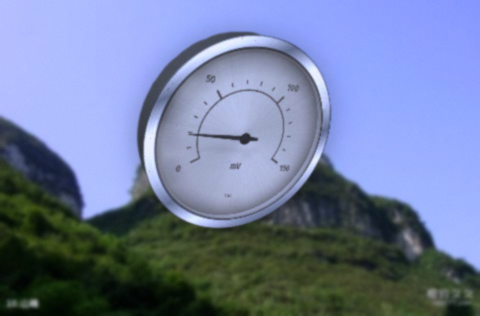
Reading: {"value": 20, "unit": "mV"}
